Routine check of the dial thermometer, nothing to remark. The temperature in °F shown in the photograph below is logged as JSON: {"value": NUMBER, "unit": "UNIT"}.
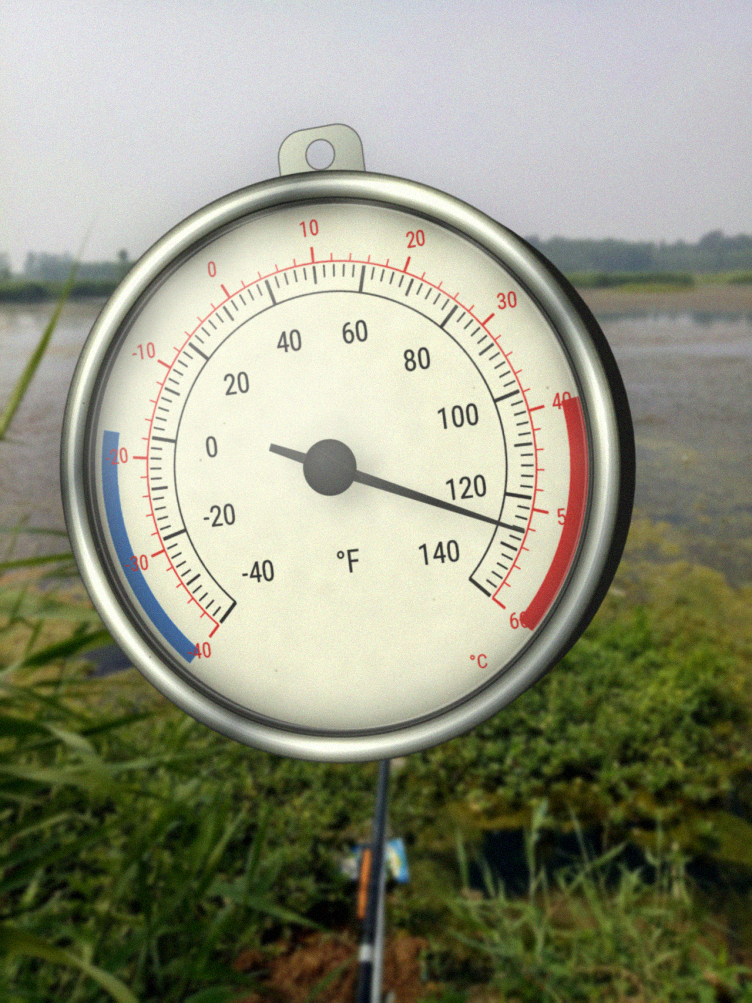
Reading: {"value": 126, "unit": "°F"}
